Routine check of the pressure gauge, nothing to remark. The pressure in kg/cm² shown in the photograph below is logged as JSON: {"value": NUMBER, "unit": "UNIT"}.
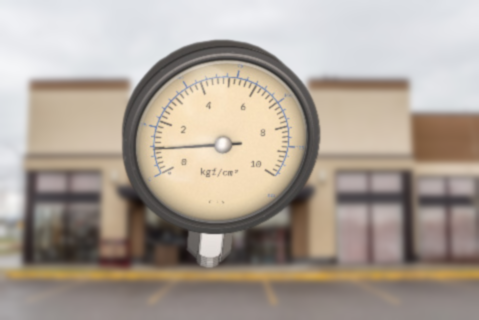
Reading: {"value": 1, "unit": "kg/cm²"}
